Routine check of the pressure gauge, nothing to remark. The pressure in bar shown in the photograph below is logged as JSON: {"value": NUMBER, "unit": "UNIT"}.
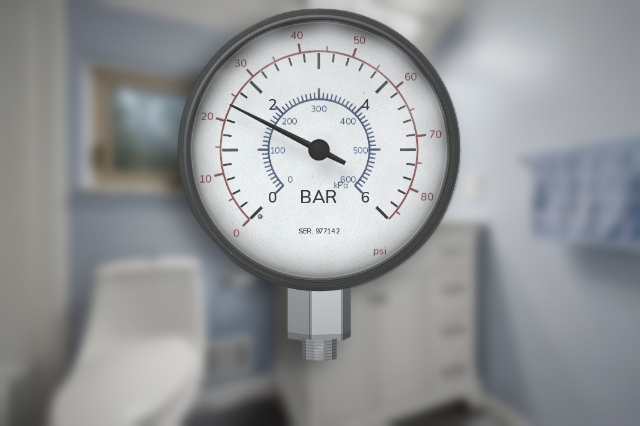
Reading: {"value": 1.6, "unit": "bar"}
